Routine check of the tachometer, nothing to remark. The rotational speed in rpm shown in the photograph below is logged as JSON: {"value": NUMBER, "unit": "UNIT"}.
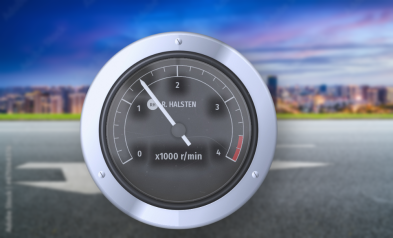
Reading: {"value": 1400, "unit": "rpm"}
